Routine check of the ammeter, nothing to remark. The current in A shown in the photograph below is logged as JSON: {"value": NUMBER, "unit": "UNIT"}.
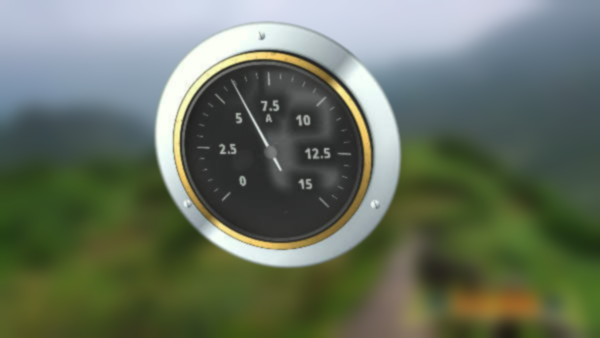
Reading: {"value": 6, "unit": "A"}
